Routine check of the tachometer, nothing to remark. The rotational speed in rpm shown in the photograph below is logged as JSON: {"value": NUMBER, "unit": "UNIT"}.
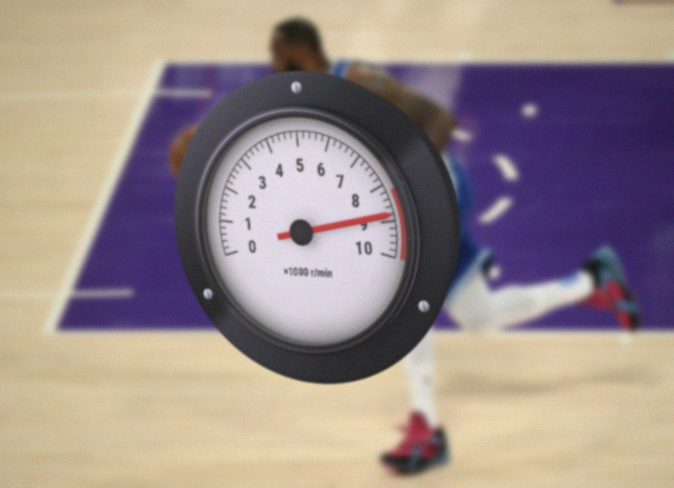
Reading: {"value": 8800, "unit": "rpm"}
